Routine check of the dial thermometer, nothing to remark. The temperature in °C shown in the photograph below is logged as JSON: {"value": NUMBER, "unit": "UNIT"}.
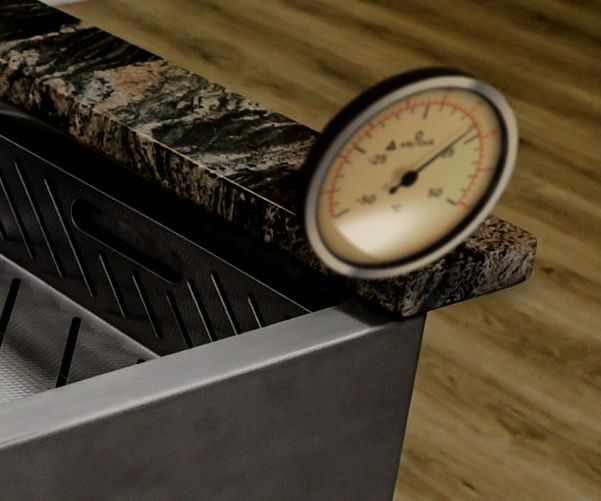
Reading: {"value": 20, "unit": "°C"}
